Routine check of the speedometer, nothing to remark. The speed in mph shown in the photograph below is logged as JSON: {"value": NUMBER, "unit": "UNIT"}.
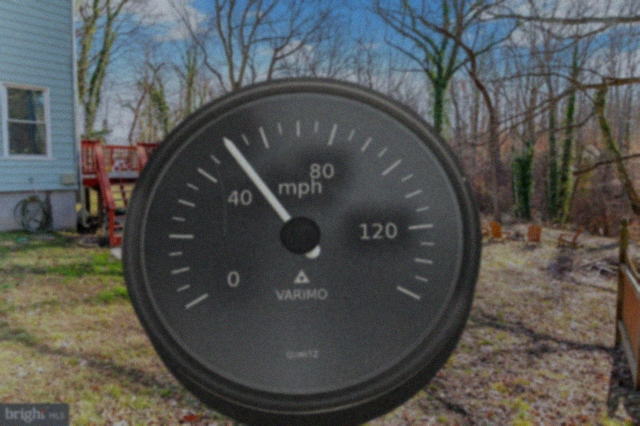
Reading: {"value": 50, "unit": "mph"}
